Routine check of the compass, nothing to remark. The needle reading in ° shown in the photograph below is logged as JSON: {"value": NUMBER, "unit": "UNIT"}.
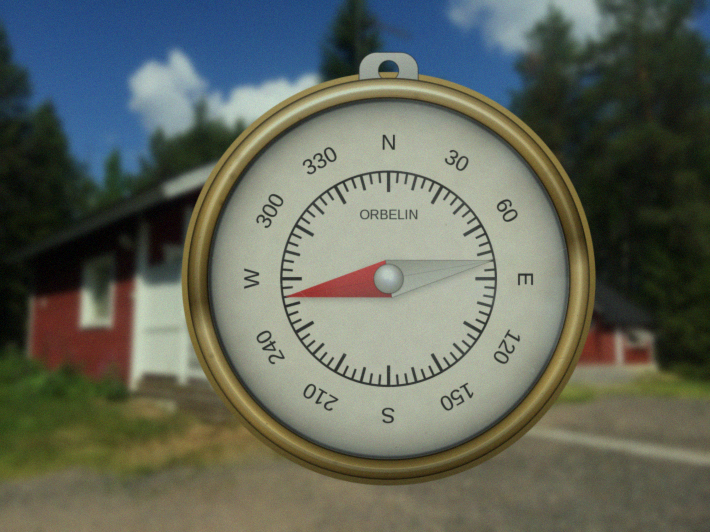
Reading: {"value": 260, "unit": "°"}
